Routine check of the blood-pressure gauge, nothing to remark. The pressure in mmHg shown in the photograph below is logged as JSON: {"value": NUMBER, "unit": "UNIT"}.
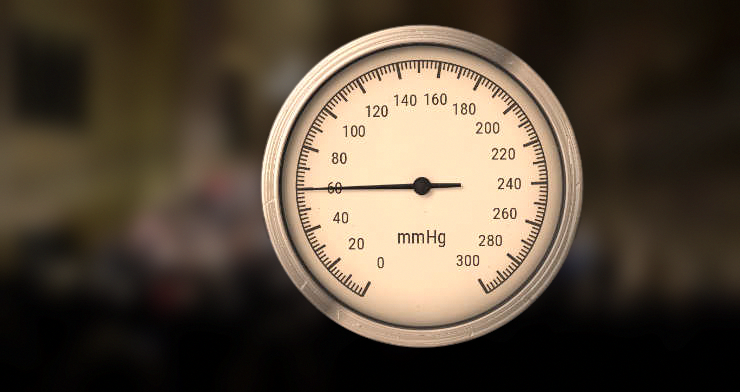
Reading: {"value": 60, "unit": "mmHg"}
